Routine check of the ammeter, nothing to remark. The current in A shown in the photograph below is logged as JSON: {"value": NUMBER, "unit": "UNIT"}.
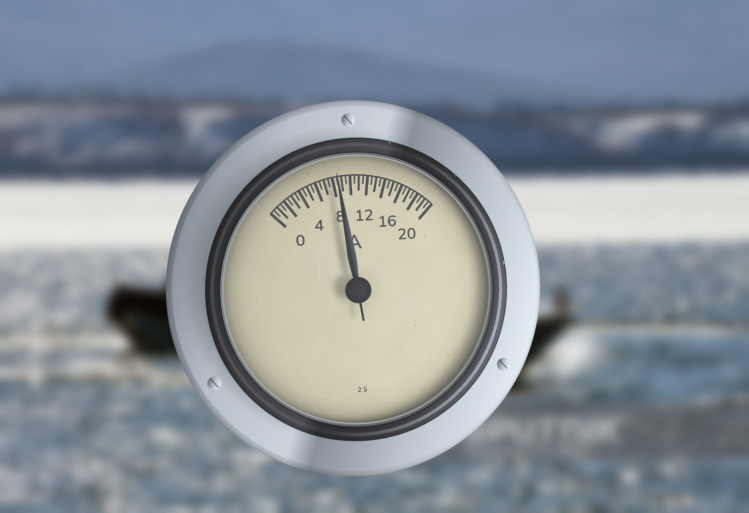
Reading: {"value": 8.5, "unit": "A"}
